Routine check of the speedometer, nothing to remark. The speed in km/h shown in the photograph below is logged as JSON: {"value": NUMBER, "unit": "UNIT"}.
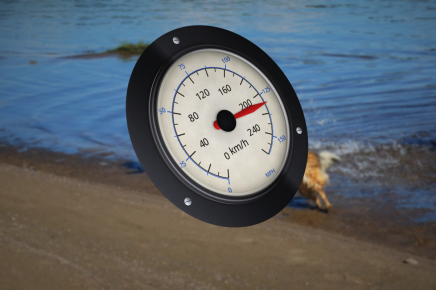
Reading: {"value": 210, "unit": "km/h"}
